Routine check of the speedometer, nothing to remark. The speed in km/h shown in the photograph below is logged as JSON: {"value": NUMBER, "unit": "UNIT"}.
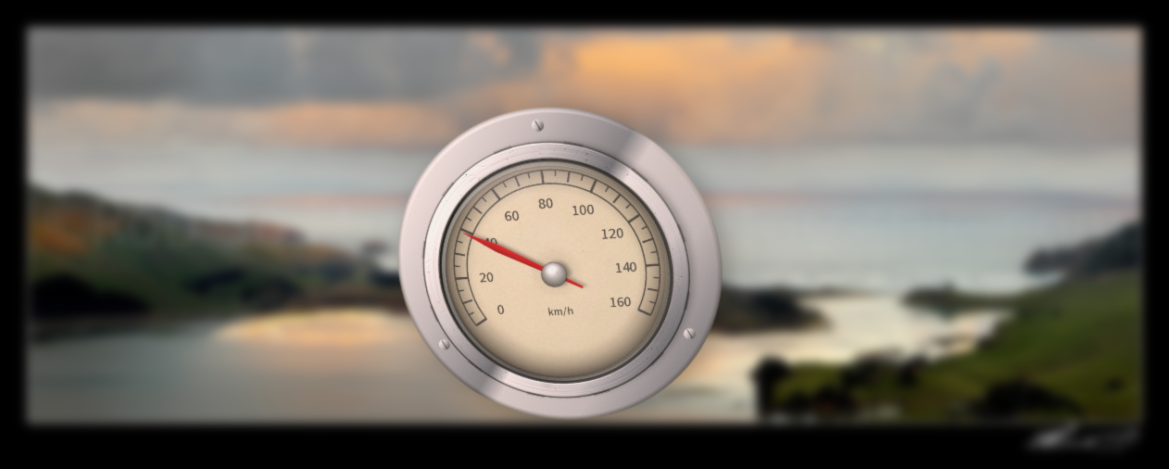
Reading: {"value": 40, "unit": "km/h"}
